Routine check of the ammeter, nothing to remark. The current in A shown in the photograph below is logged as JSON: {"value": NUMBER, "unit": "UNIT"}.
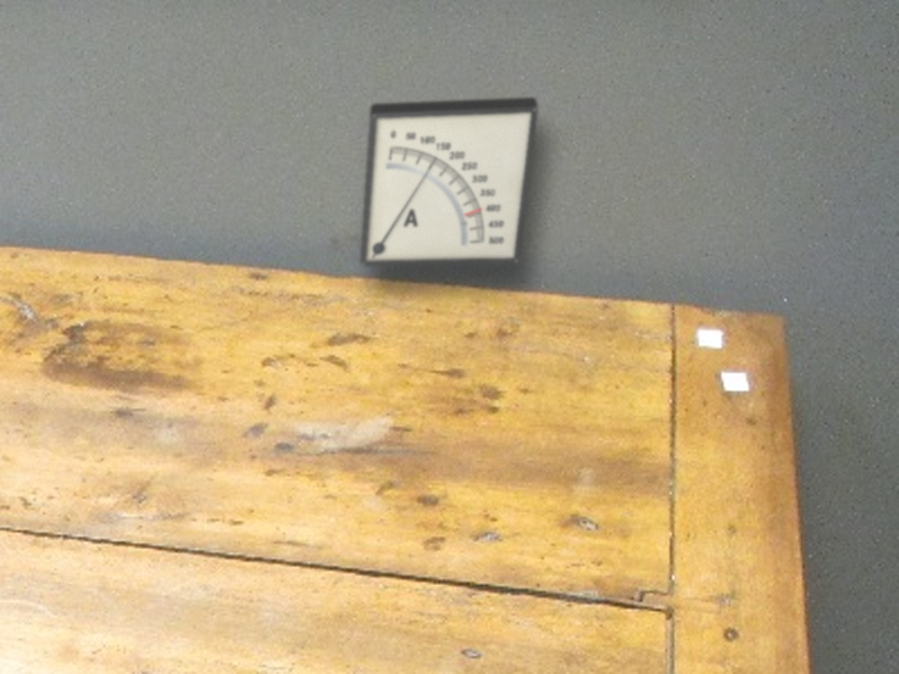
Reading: {"value": 150, "unit": "A"}
